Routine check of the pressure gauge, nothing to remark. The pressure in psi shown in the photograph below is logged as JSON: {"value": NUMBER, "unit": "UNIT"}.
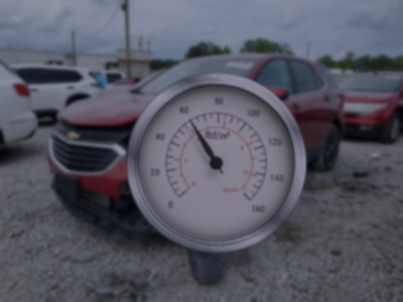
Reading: {"value": 60, "unit": "psi"}
